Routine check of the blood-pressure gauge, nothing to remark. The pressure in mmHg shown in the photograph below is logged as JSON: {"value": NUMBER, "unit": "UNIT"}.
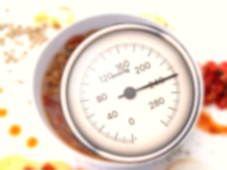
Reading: {"value": 240, "unit": "mmHg"}
